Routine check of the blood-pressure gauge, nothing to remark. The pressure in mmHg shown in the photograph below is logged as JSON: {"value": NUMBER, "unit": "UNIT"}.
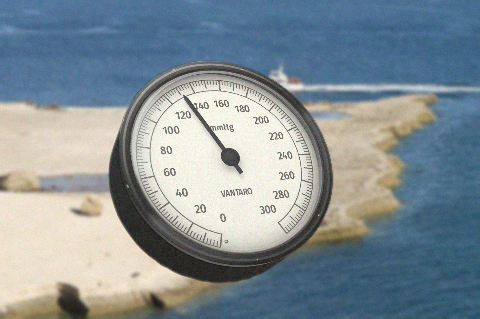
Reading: {"value": 130, "unit": "mmHg"}
